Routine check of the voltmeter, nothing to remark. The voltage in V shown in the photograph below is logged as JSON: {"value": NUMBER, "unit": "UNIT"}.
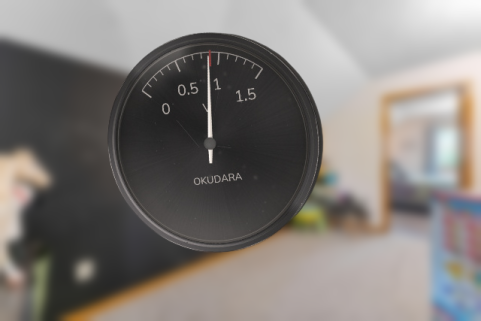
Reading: {"value": 0.9, "unit": "V"}
